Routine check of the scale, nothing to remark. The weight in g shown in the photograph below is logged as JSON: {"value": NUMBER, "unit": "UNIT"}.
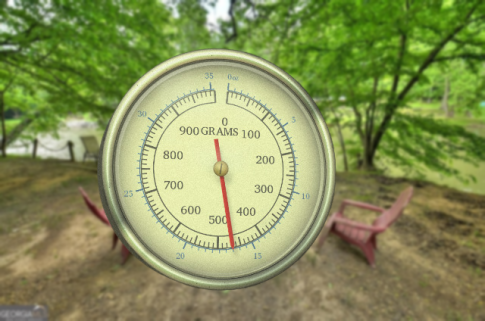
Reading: {"value": 470, "unit": "g"}
